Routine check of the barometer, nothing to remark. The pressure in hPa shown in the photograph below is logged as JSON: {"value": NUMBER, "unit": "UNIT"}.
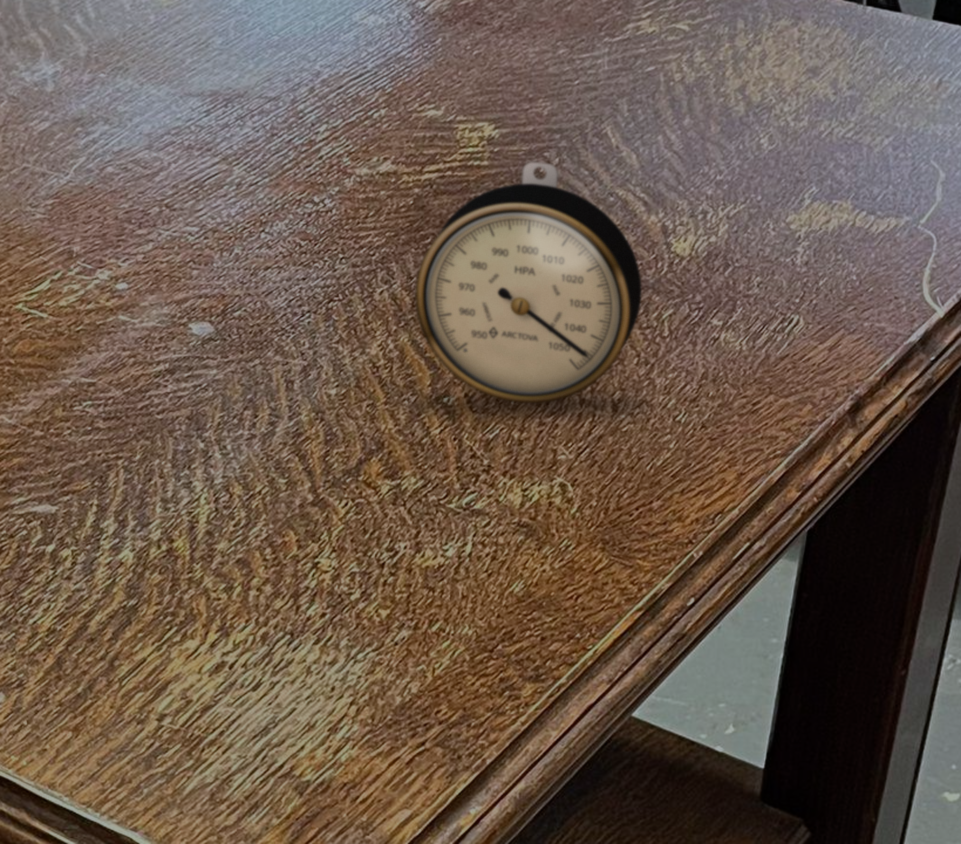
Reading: {"value": 1045, "unit": "hPa"}
